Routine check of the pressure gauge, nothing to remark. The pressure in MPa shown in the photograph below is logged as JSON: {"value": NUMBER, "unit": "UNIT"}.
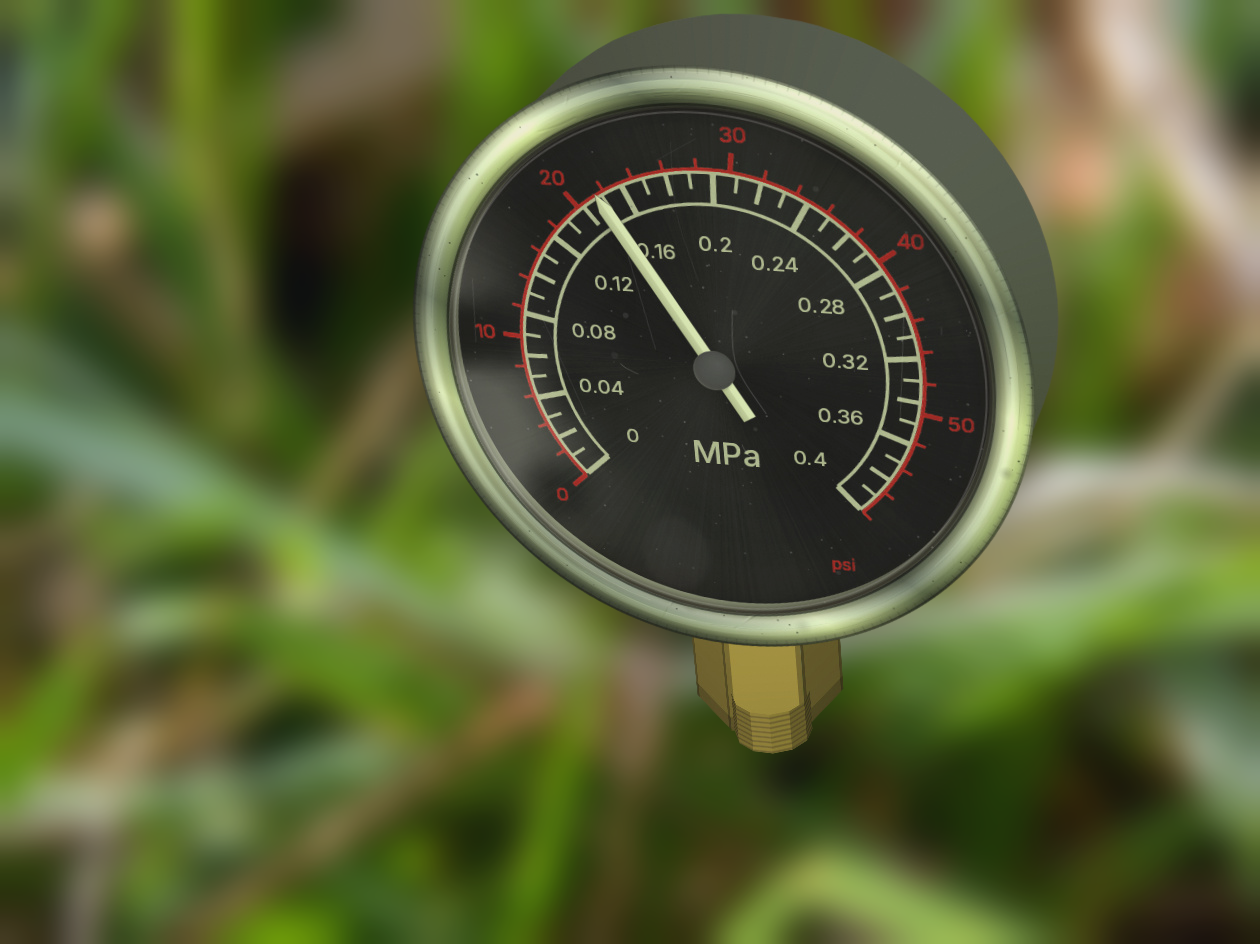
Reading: {"value": 0.15, "unit": "MPa"}
